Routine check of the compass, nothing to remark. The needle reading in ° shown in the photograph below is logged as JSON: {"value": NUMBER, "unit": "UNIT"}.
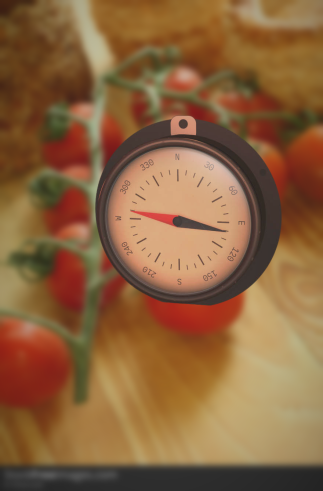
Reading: {"value": 280, "unit": "°"}
